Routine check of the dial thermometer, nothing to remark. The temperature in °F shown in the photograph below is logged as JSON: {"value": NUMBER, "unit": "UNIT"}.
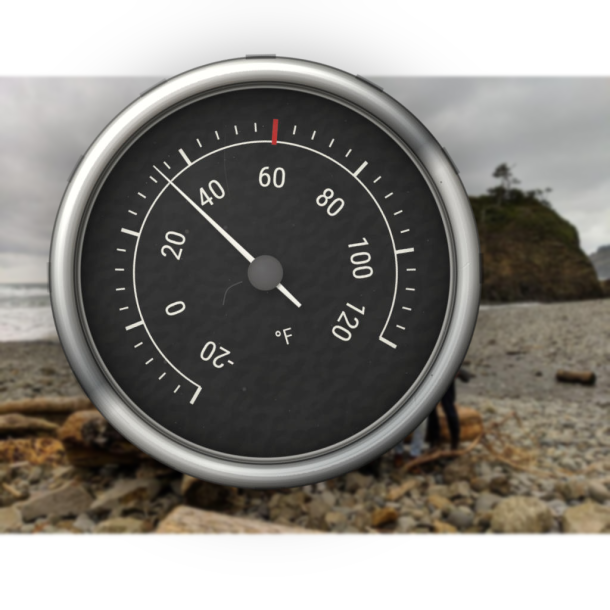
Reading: {"value": 34, "unit": "°F"}
